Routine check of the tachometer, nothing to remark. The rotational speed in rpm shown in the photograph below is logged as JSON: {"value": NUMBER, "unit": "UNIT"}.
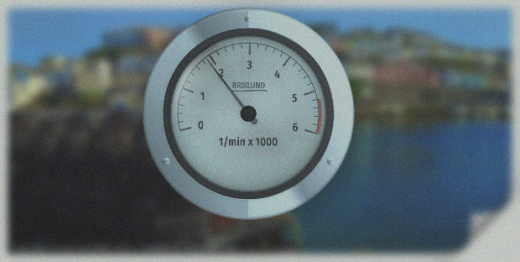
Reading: {"value": 1900, "unit": "rpm"}
